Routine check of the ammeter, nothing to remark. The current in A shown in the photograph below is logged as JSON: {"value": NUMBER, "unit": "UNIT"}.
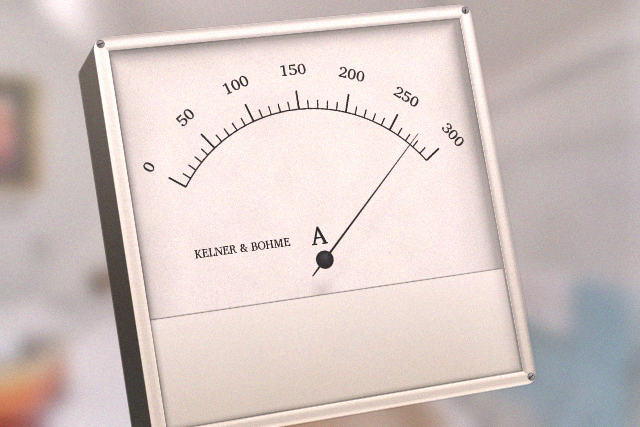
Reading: {"value": 275, "unit": "A"}
